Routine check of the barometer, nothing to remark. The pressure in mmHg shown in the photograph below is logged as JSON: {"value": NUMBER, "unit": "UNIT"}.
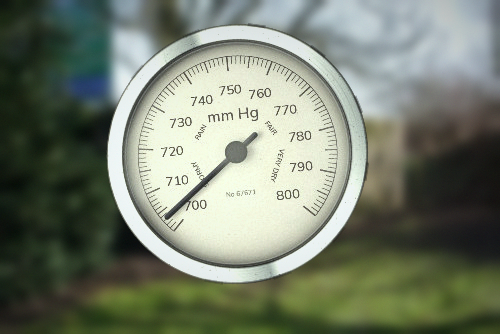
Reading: {"value": 703, "unit": "mmHg"}
